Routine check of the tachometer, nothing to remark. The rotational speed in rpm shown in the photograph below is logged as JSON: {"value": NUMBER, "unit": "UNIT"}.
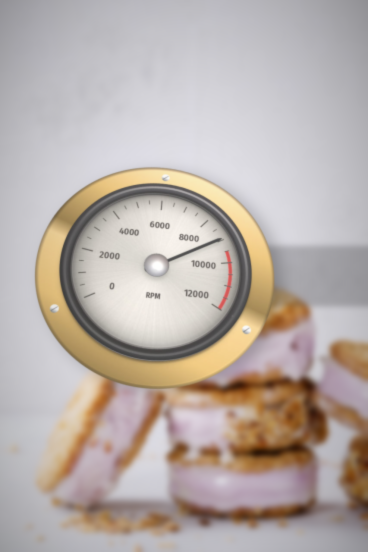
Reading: {"value": 9000, "unit": "rpm"}
